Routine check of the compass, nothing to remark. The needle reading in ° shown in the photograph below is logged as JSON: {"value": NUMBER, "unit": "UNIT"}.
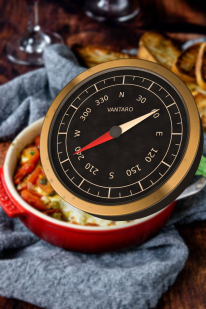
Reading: {"value": 240, "unit": "°"}
